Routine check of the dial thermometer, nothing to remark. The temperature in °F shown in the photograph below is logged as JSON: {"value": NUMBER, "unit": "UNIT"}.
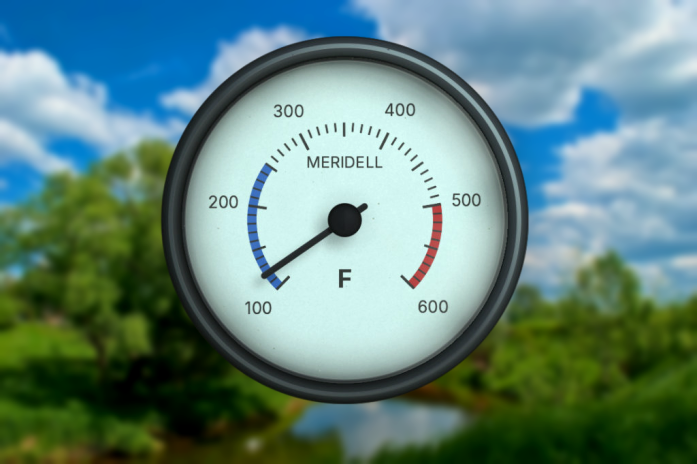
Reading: {"value": 120, "unit": "°F"}
